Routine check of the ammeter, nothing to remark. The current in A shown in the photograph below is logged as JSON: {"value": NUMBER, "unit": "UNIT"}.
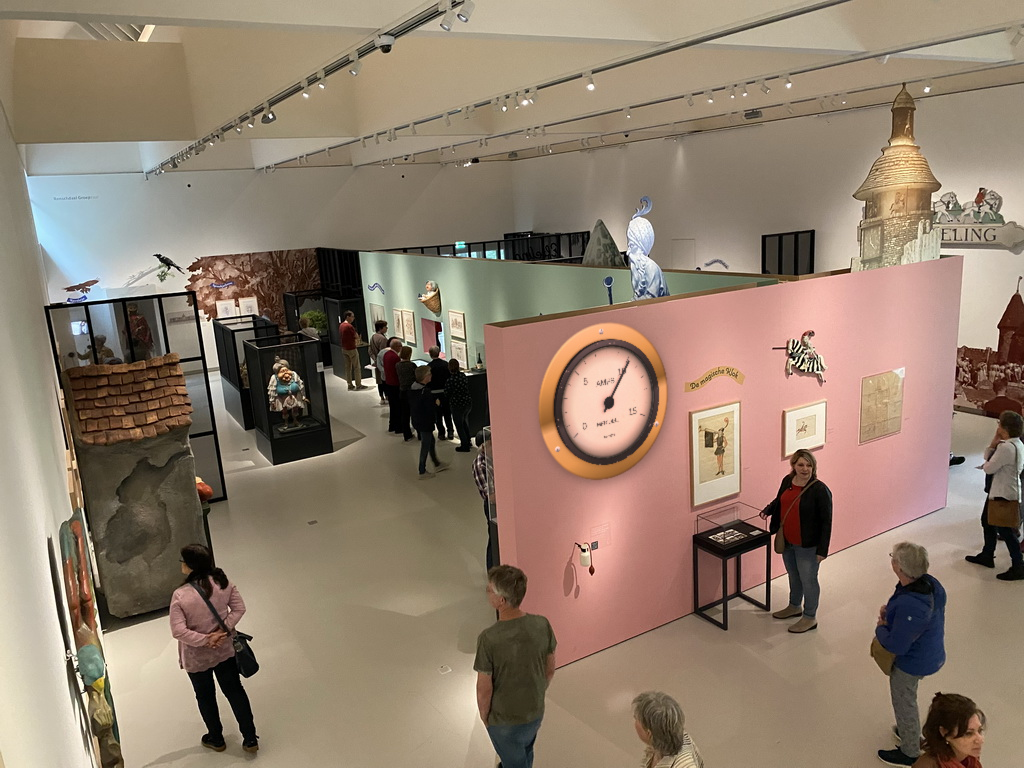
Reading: {"value": 10, "unit": "A"}
